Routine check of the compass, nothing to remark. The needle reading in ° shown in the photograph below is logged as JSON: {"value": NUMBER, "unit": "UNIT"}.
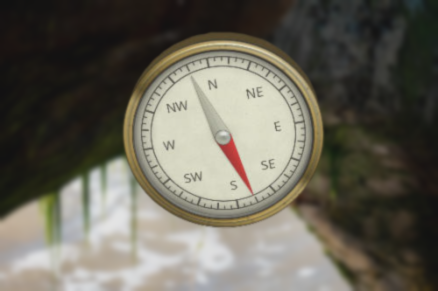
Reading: {"value": 165, "unit": "°"}
